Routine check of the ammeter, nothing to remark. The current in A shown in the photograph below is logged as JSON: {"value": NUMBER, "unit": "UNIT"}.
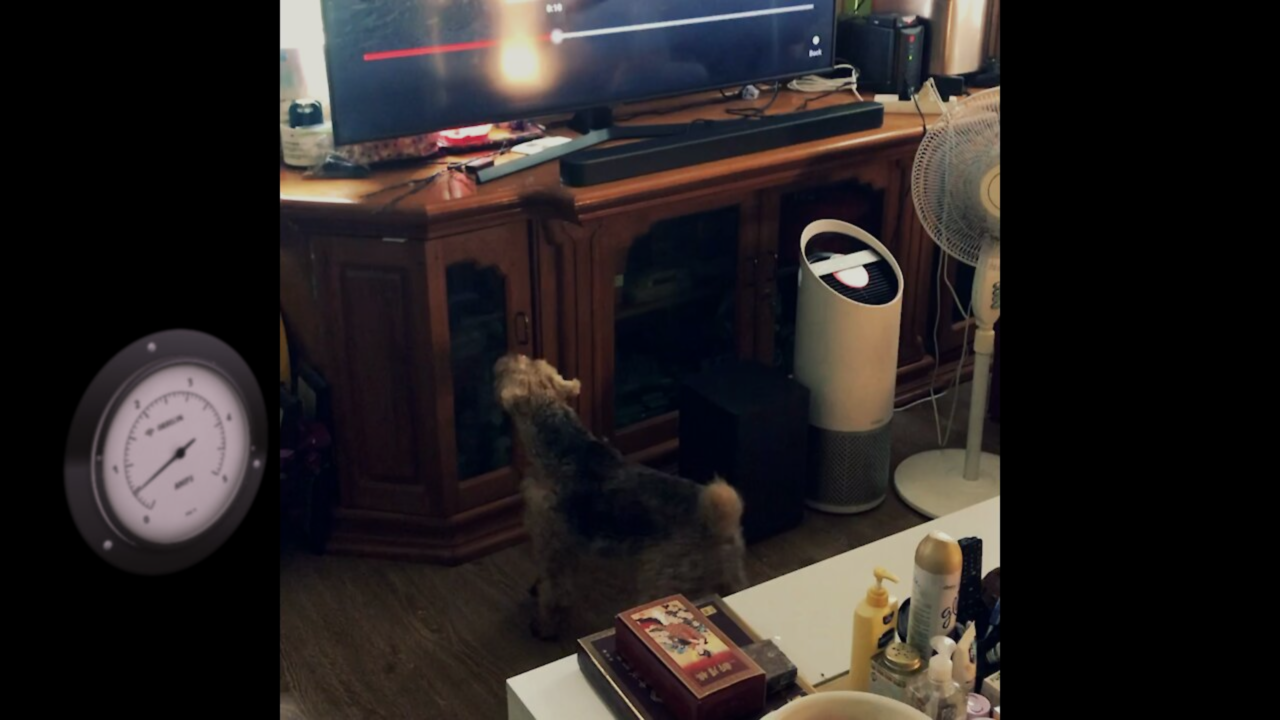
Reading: {"value": 0.5, "unit": "A"}
